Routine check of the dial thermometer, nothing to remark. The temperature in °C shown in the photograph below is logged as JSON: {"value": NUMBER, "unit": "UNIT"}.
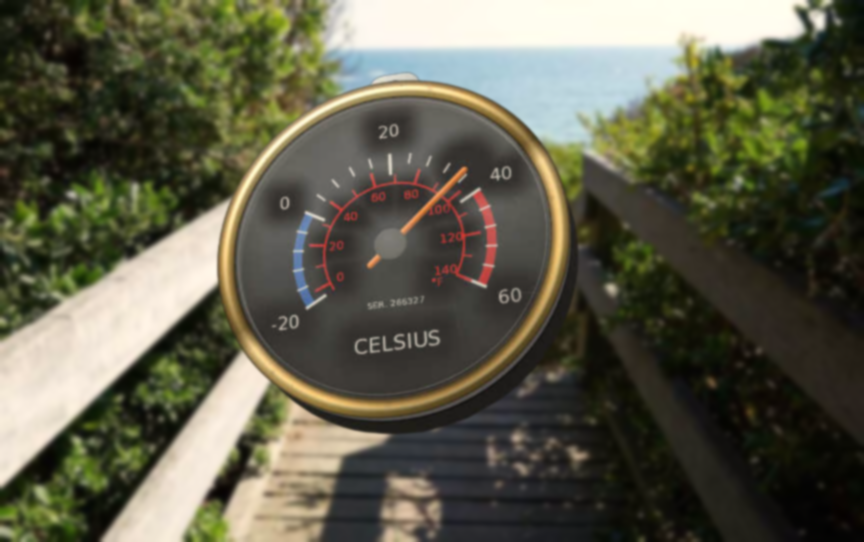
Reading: {"value": 36, "unit": "°C"}
